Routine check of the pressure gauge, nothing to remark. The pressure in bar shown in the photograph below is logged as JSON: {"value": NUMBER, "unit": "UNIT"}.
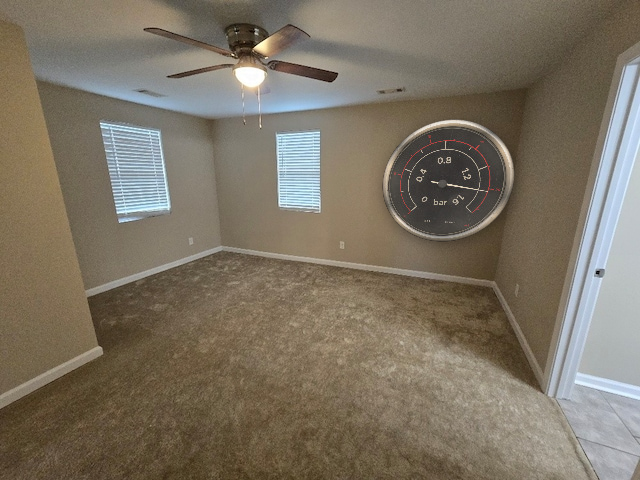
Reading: {"value": 1.4, "unit": "bar"}
